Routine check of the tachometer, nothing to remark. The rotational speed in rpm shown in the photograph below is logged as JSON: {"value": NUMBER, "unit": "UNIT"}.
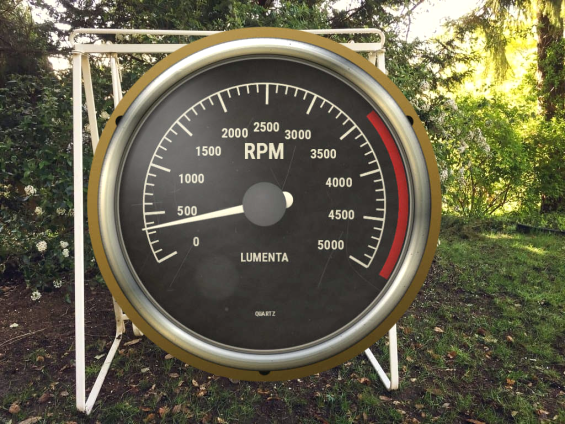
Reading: {"value": 350, "unit": "rpm"}
